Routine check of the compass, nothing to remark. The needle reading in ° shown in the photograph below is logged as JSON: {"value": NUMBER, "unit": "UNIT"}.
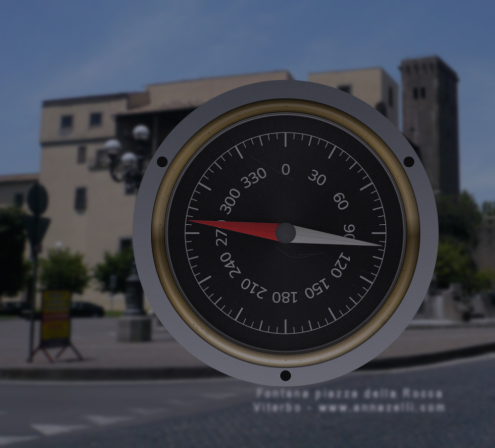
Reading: {"value": 277.5, "unit": "°"}
